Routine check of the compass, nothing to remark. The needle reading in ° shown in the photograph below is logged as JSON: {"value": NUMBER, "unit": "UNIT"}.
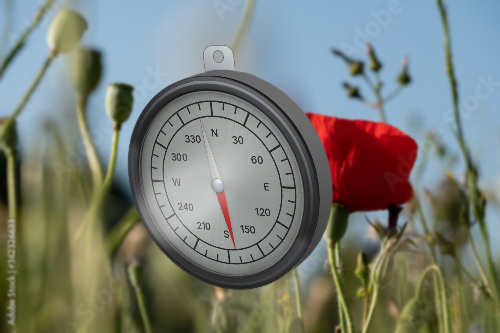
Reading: {"value": 170, "unit": "°"}
